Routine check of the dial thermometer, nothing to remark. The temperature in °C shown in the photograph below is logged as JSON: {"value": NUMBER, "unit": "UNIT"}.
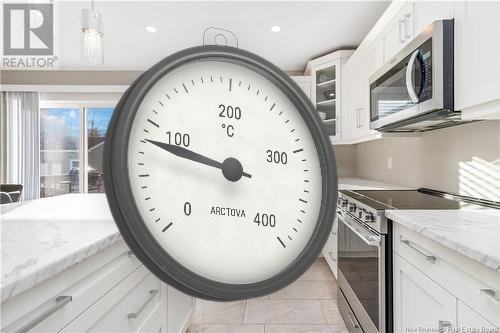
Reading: {"value": 80, "unit": "°C"}
